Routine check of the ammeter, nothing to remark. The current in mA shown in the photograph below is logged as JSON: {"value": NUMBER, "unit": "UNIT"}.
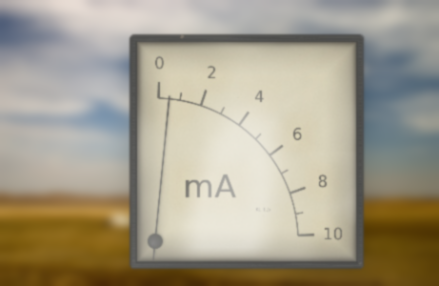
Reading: {"value": 0.5, "unit": "mA"}
